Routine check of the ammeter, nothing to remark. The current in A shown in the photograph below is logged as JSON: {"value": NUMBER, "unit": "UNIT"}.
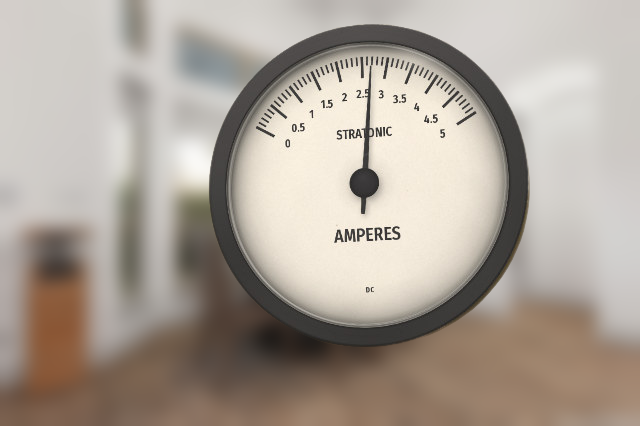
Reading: {"value": 2.7, "unit": "A"}
